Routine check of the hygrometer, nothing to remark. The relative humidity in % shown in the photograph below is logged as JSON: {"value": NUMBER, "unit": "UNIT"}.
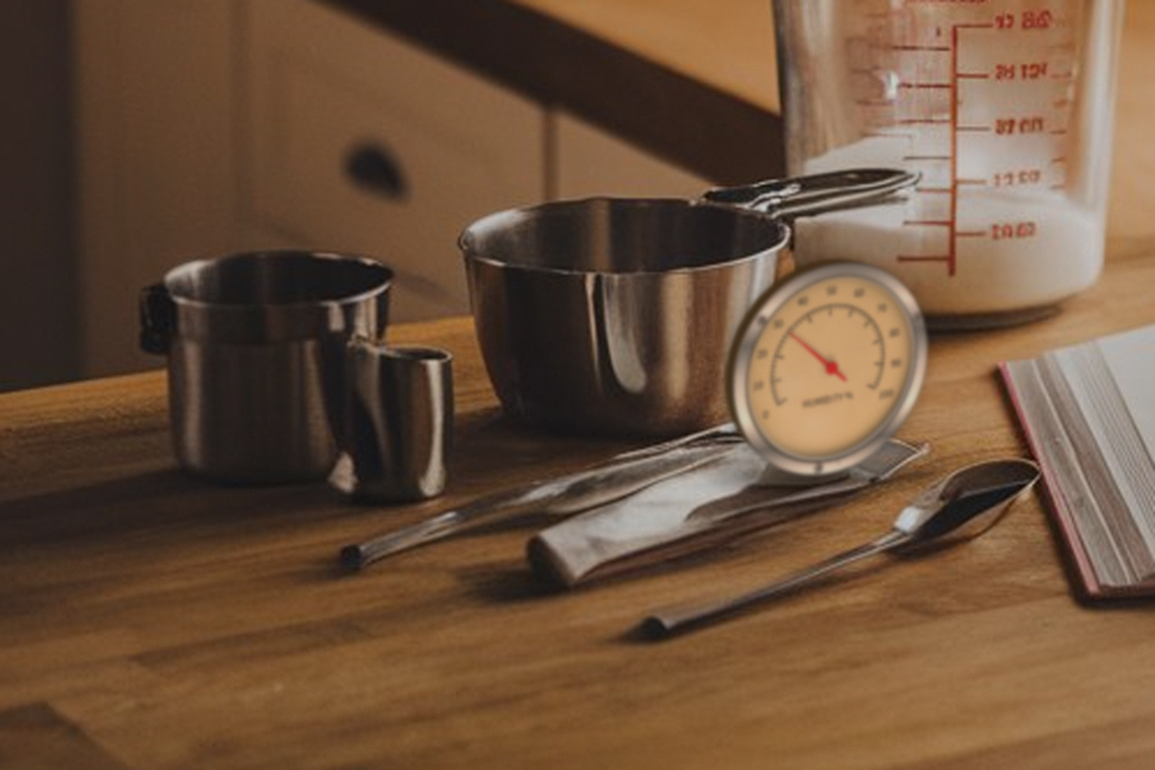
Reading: {"value": 30, "unit": "%"}
